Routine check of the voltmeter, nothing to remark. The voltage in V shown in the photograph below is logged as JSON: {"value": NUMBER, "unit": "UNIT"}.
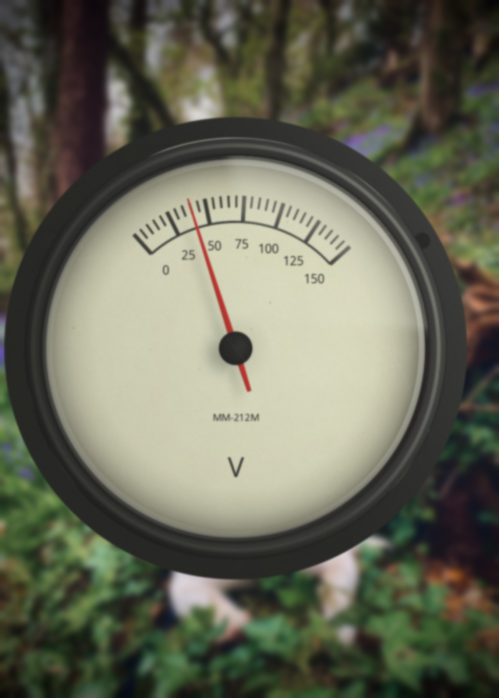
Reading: {"value": 40, "unit": "V"}
